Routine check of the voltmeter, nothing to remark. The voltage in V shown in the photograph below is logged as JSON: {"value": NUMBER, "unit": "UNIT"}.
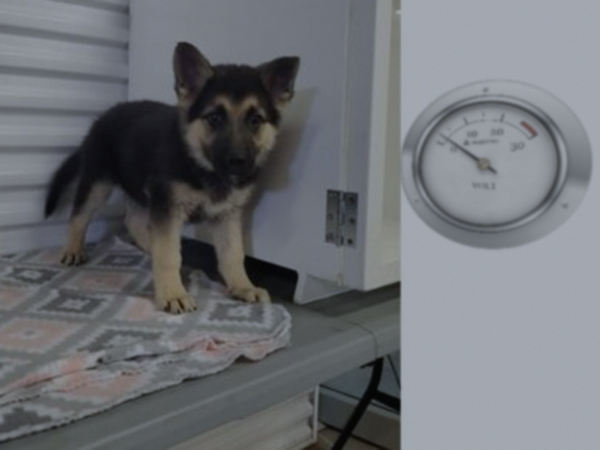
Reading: {"value": 2.5, "unit": "V"}
